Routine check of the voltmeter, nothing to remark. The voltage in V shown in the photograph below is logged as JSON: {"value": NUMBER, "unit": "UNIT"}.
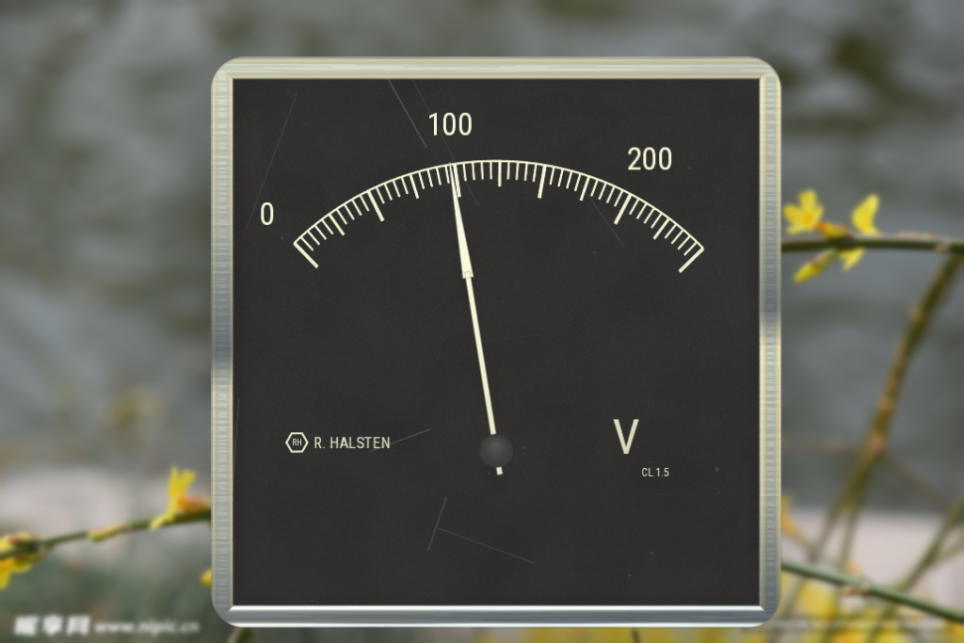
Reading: {"value": 97.5, "unit": "V"}
